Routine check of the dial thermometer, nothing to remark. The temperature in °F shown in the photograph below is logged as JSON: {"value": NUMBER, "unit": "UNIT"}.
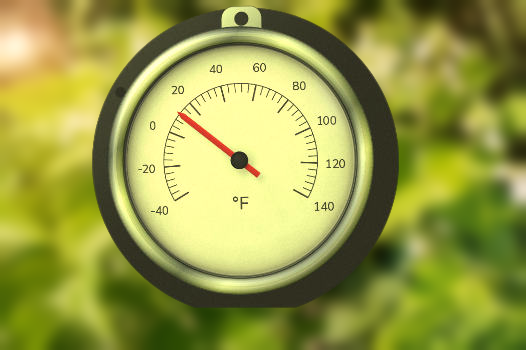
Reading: {"value": 12, "unit": "°F"}
